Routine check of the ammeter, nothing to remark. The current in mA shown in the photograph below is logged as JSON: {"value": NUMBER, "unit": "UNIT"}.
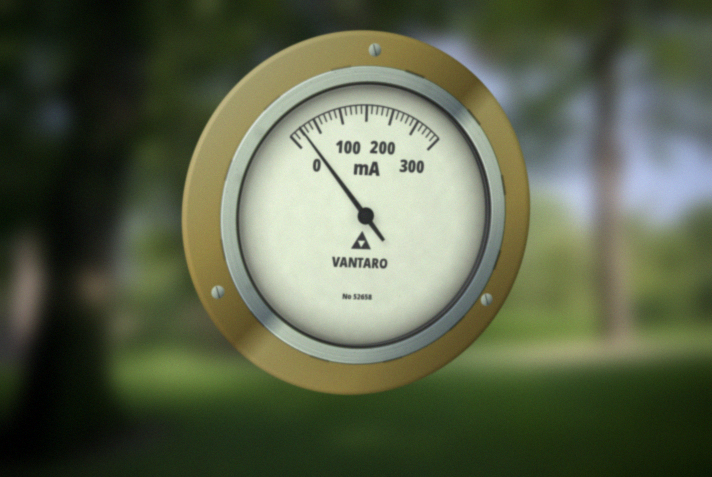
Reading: {"value": 20, "unit": "mA"}
